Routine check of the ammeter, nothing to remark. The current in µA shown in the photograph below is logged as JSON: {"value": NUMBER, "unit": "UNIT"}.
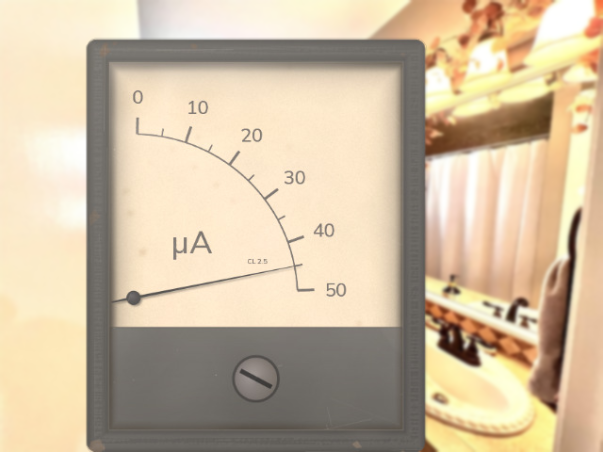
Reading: {"value": 45, "unit": "µA"}
